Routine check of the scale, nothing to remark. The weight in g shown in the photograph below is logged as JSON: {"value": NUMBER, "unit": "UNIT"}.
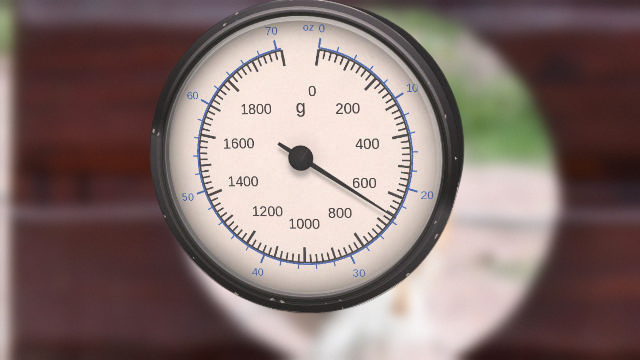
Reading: {"value": 660, "unit": "g"}
